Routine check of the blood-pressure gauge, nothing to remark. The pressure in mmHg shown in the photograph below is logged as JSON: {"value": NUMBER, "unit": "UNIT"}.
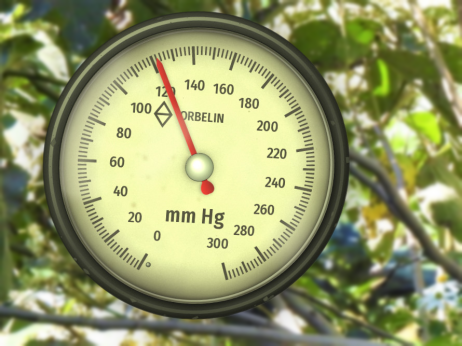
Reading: {"value": 122, "unit": "mmHg"}
